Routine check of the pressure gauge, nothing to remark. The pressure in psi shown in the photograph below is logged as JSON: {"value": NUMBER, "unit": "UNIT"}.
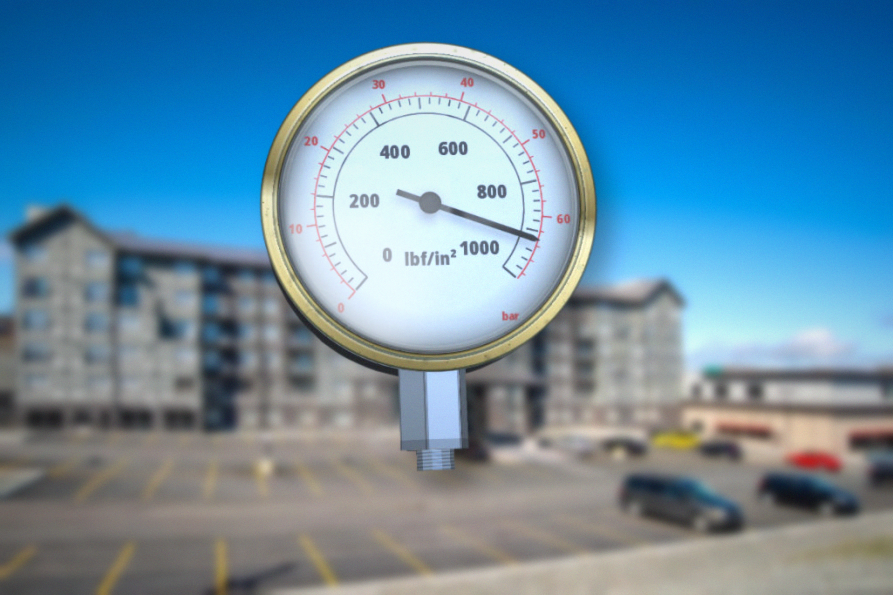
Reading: {"value": 920, "unit": "psi"}
